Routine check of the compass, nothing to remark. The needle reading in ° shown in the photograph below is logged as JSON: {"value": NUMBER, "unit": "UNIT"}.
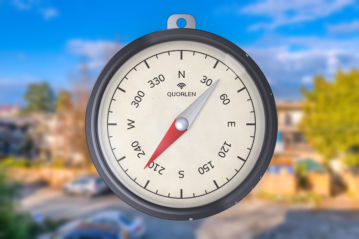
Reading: {"value": 220, "unit": "°"}
